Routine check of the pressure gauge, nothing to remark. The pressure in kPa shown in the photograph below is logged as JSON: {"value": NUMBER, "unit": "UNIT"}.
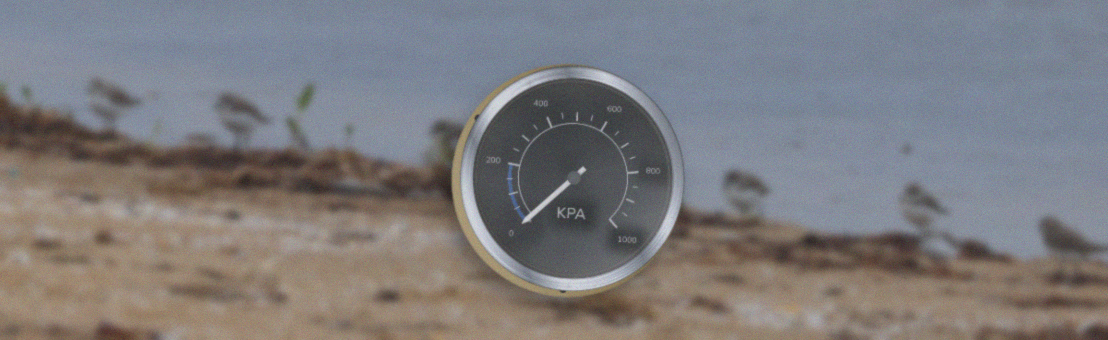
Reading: {"value": 0, "unit": "kPa"}
